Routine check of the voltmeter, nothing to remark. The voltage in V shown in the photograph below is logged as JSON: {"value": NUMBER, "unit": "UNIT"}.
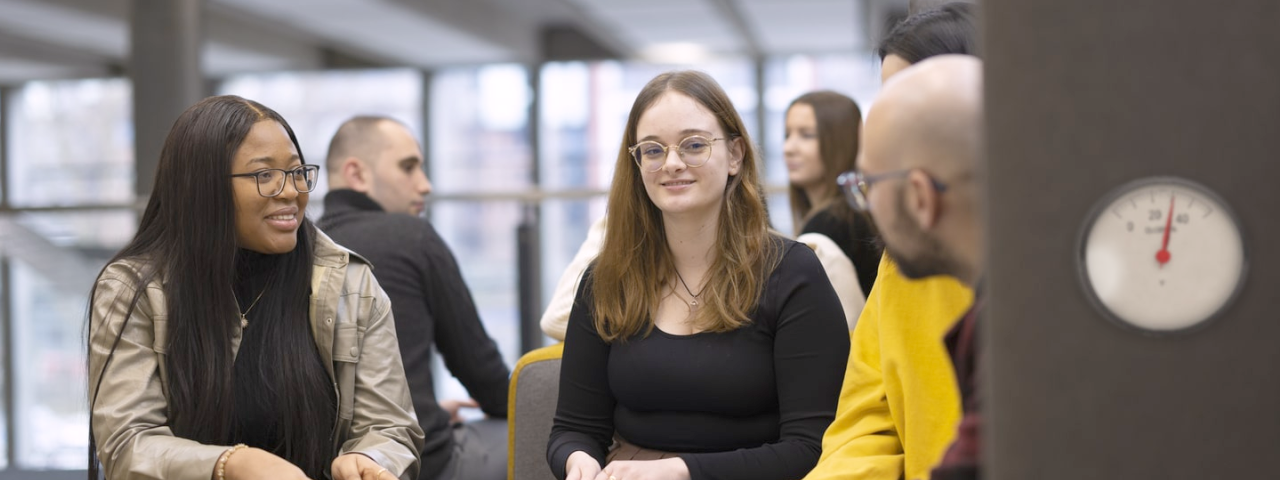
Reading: {"value": 30, "unit": "V"}
